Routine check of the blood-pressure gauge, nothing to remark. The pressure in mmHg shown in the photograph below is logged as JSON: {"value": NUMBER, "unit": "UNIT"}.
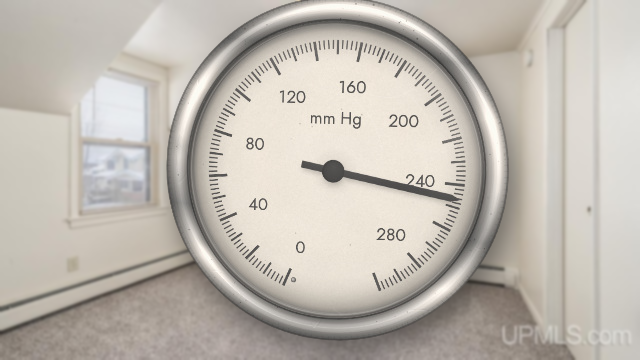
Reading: {"value": 246, "unit": "mmHg"}
